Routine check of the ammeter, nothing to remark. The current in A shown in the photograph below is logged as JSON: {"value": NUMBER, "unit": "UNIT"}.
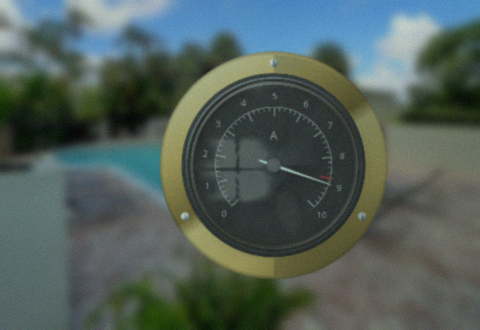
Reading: {"value": 9, "unit": "A"}
